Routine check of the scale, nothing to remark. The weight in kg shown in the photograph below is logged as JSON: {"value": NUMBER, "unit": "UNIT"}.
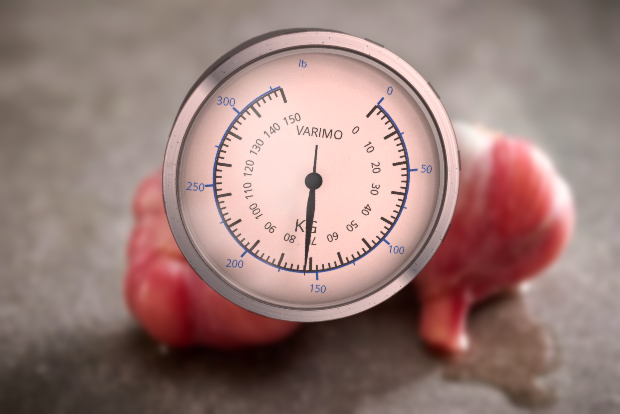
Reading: {"value": 72, "unit": "kg"}
